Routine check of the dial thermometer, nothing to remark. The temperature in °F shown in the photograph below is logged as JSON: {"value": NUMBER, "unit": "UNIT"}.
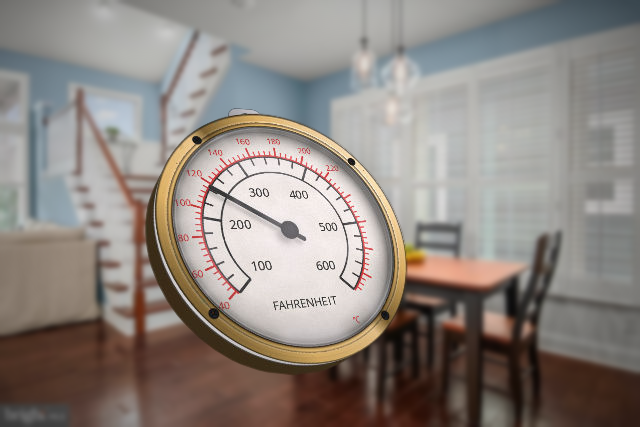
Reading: {"value": 240, "unit": "°F"}
